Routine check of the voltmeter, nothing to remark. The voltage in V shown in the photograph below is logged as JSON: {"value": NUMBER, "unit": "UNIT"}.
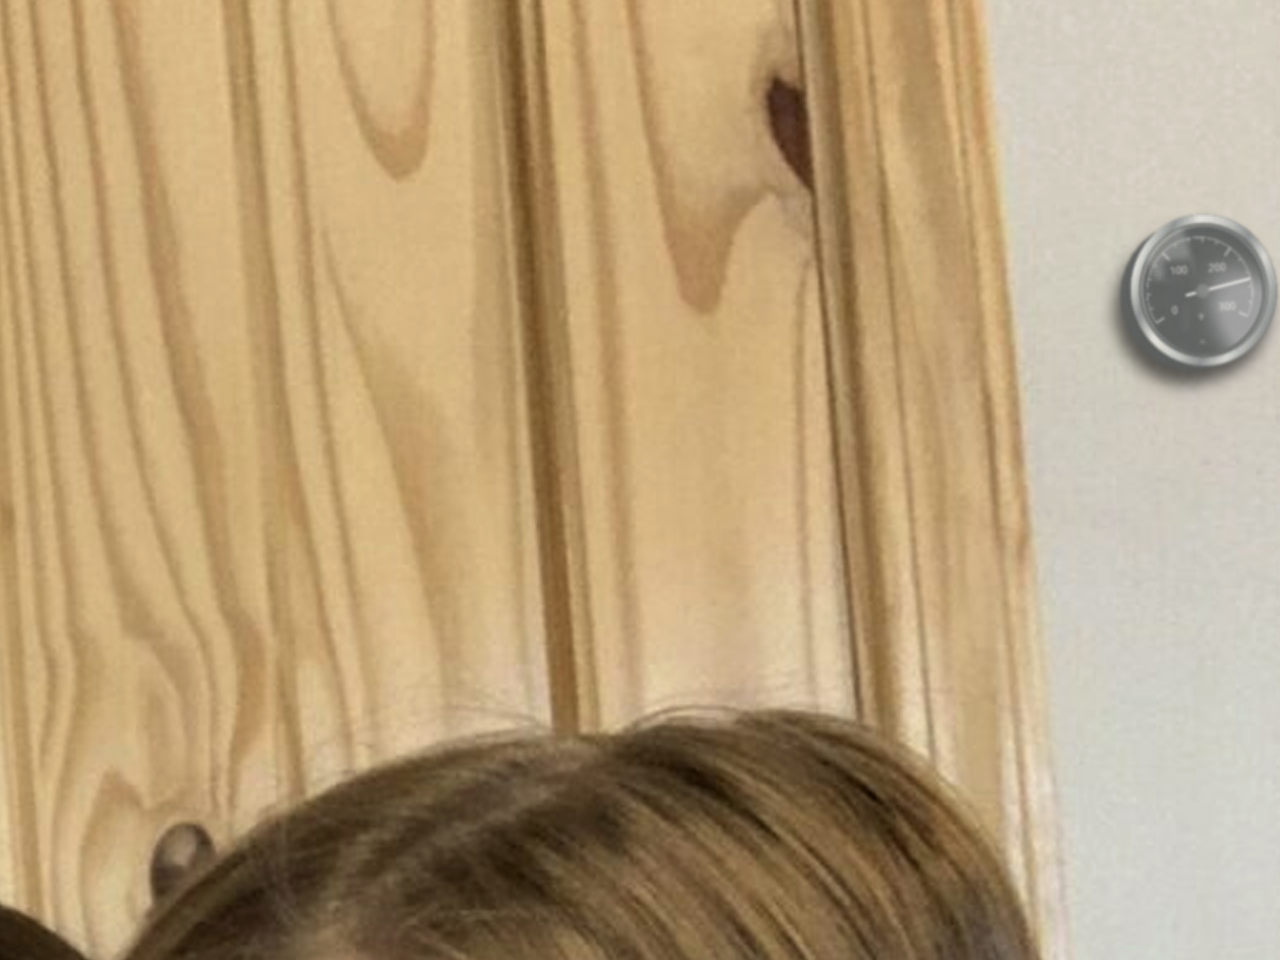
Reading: {"value": 250, "unit": "V"}
